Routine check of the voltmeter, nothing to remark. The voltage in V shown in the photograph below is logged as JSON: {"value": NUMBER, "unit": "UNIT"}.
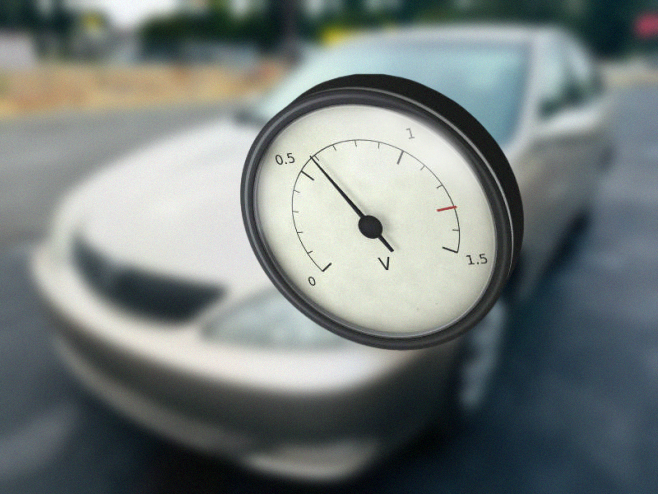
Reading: {"value": 0.6, "unit": "V"}
